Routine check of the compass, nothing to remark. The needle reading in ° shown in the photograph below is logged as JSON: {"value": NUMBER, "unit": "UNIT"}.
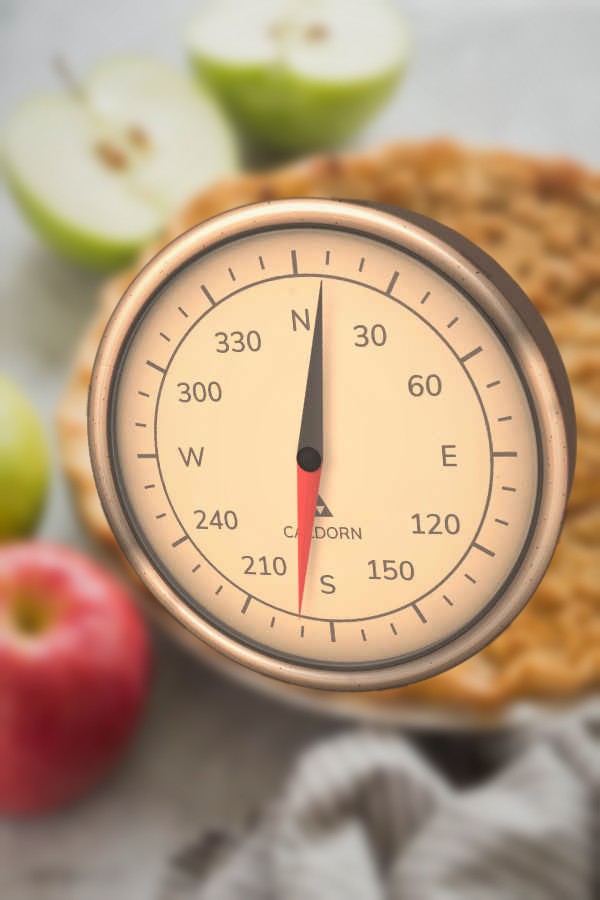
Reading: {"value": 190, "unit": "°"}
